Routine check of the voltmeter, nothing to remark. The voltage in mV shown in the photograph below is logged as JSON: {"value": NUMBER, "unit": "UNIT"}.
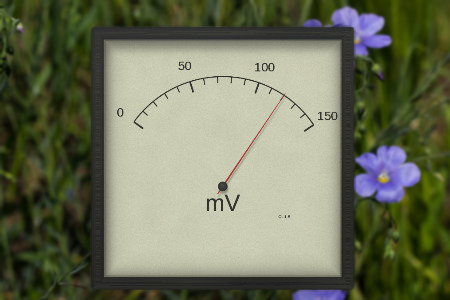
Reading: {"value": 120, "unit": "mV"}
